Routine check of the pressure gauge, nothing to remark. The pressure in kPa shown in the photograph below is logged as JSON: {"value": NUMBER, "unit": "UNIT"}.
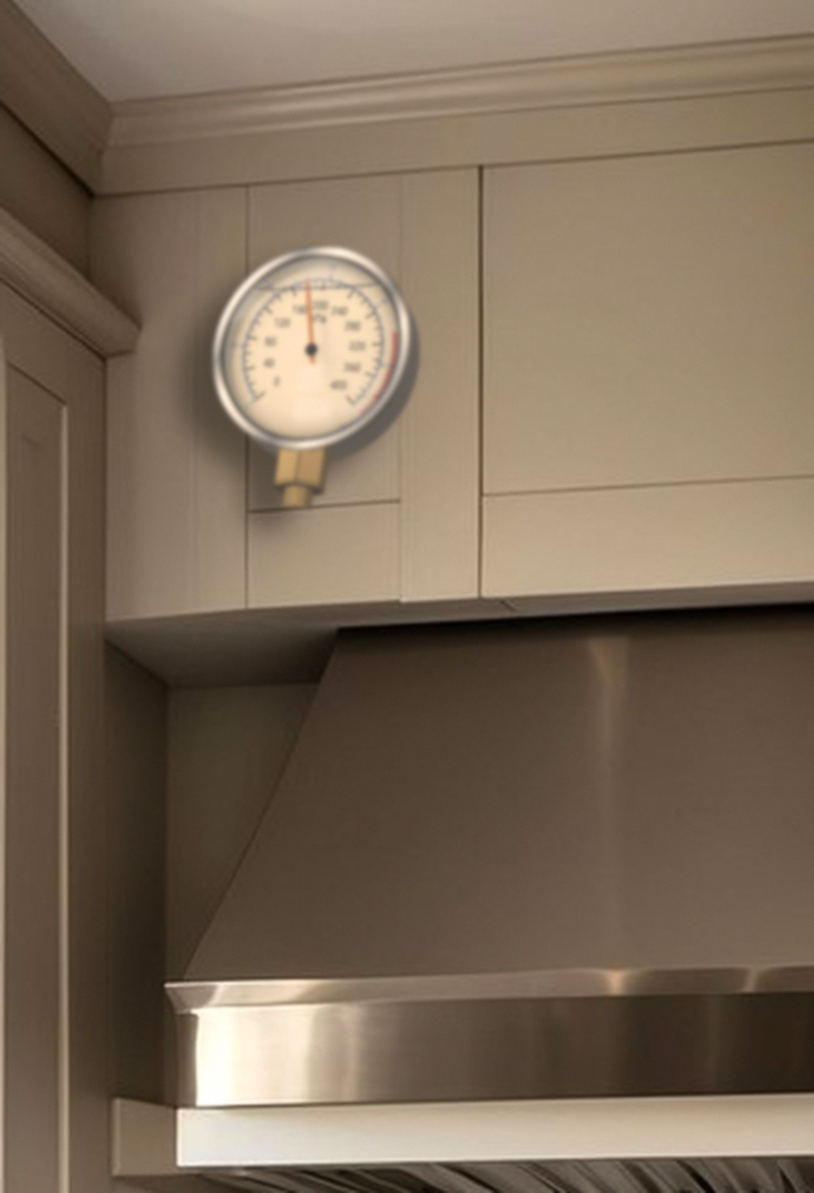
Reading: {"value": 180, "unit": "kPa"}
